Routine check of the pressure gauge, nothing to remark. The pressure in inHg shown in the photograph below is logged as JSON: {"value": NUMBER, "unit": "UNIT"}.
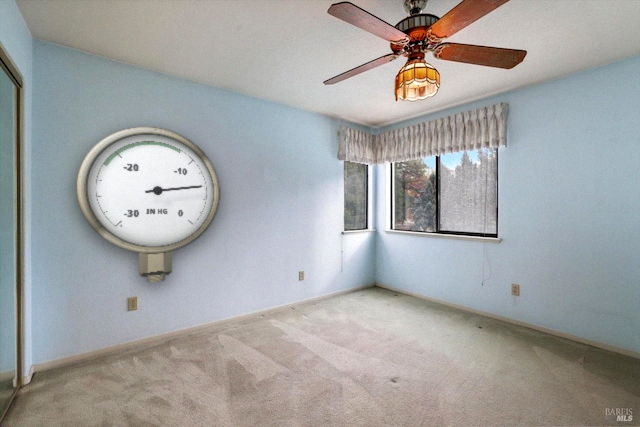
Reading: {"value": -6, "unit": "inHg"}
